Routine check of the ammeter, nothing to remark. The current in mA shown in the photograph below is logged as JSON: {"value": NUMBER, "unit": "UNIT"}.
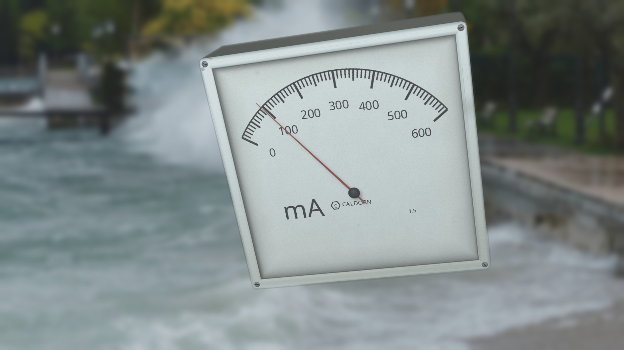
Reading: {"value": 100, "unit": "mA"}
